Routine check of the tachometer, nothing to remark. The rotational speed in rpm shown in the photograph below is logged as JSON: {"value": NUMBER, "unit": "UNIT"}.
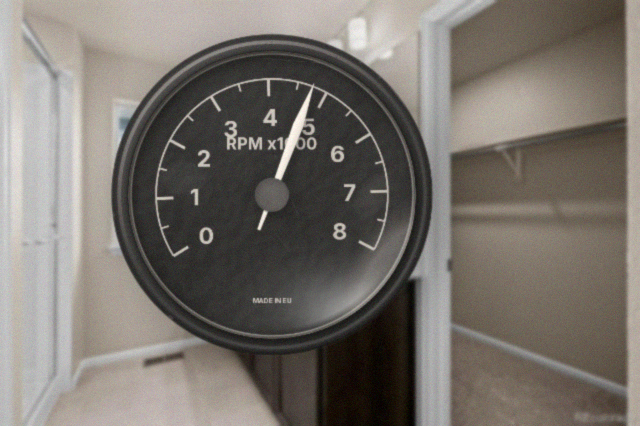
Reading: {"value": 4750, "unit": "rpm"}
